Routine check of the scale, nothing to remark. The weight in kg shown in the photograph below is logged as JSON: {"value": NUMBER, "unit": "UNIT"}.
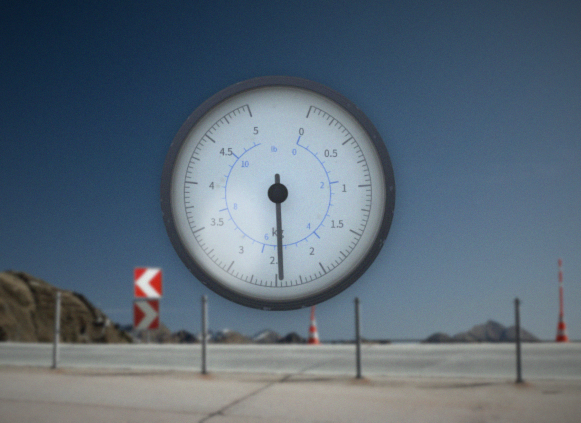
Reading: {"value": 2.45, "unit": "kg"}
